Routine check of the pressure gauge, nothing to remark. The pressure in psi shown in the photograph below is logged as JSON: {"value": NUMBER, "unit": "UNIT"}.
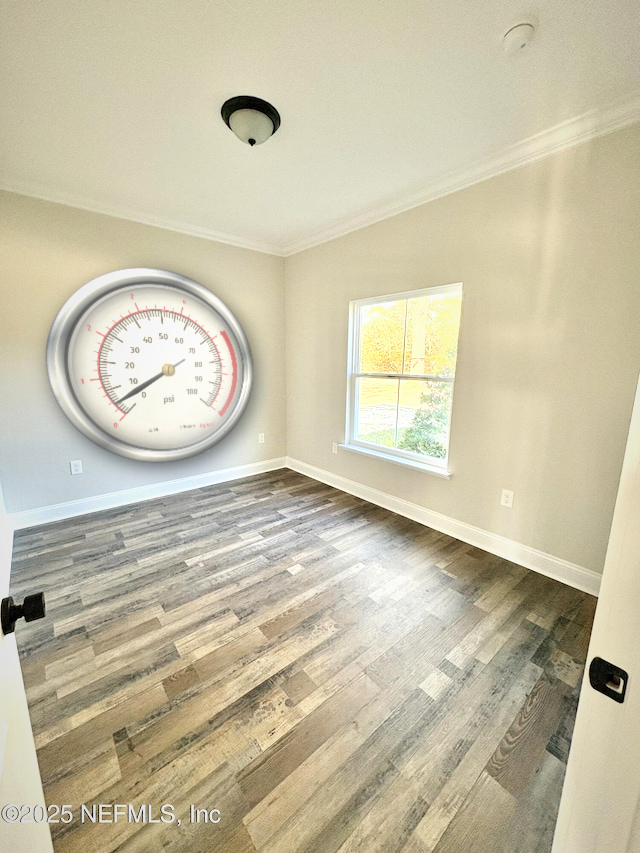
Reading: {"value": 5, "unit": "psi"}
